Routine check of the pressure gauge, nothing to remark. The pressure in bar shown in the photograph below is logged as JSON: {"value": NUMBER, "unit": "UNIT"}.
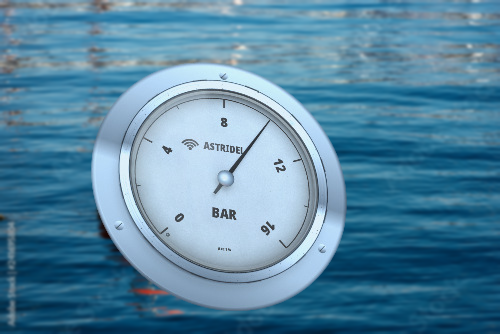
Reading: {"value": 10, "unit": "bar"}
